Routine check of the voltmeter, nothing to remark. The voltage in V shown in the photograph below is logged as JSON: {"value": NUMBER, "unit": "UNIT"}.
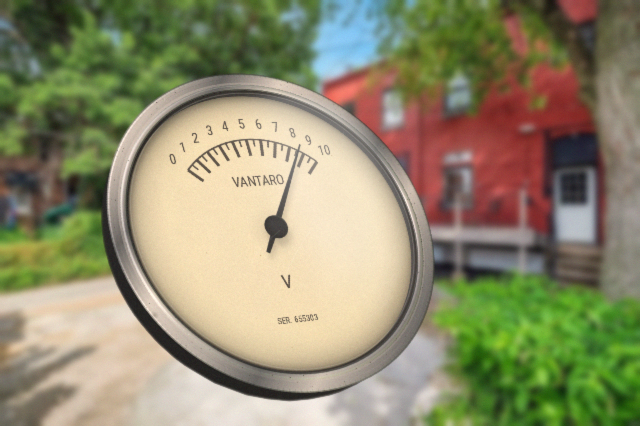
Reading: {"value": 8.5, "unit": "V"}
